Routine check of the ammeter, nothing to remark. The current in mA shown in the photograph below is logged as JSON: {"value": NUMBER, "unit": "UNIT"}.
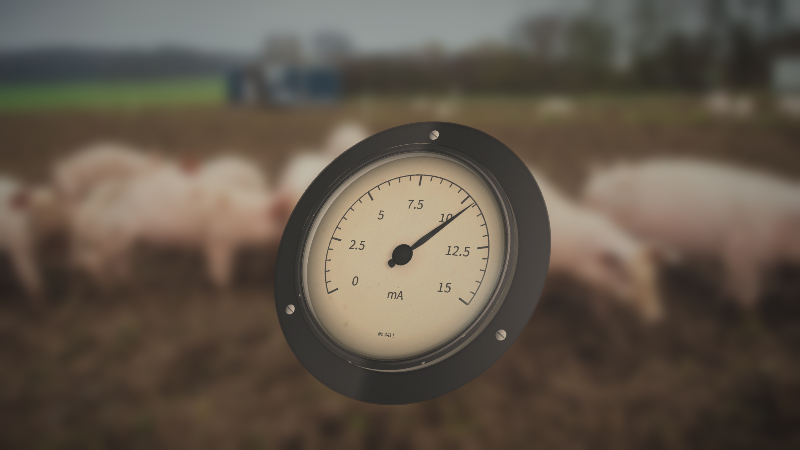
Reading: {"value": 10.5, "unit": "mA"}
